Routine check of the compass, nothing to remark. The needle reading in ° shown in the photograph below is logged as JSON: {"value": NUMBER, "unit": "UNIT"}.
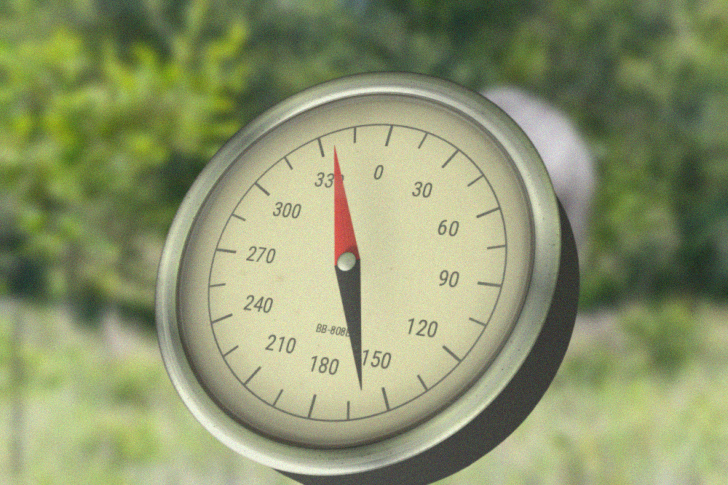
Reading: {"value": 337.5, "unit": "°"}
